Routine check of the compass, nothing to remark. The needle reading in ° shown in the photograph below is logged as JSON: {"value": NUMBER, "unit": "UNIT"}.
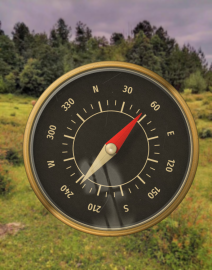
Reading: {"value": 55, "unit": "°"}
